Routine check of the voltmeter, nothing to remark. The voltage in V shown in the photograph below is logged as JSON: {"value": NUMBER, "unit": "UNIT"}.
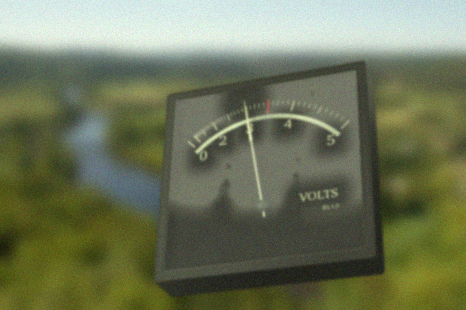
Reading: {"value": 3, "unit": "V"}
